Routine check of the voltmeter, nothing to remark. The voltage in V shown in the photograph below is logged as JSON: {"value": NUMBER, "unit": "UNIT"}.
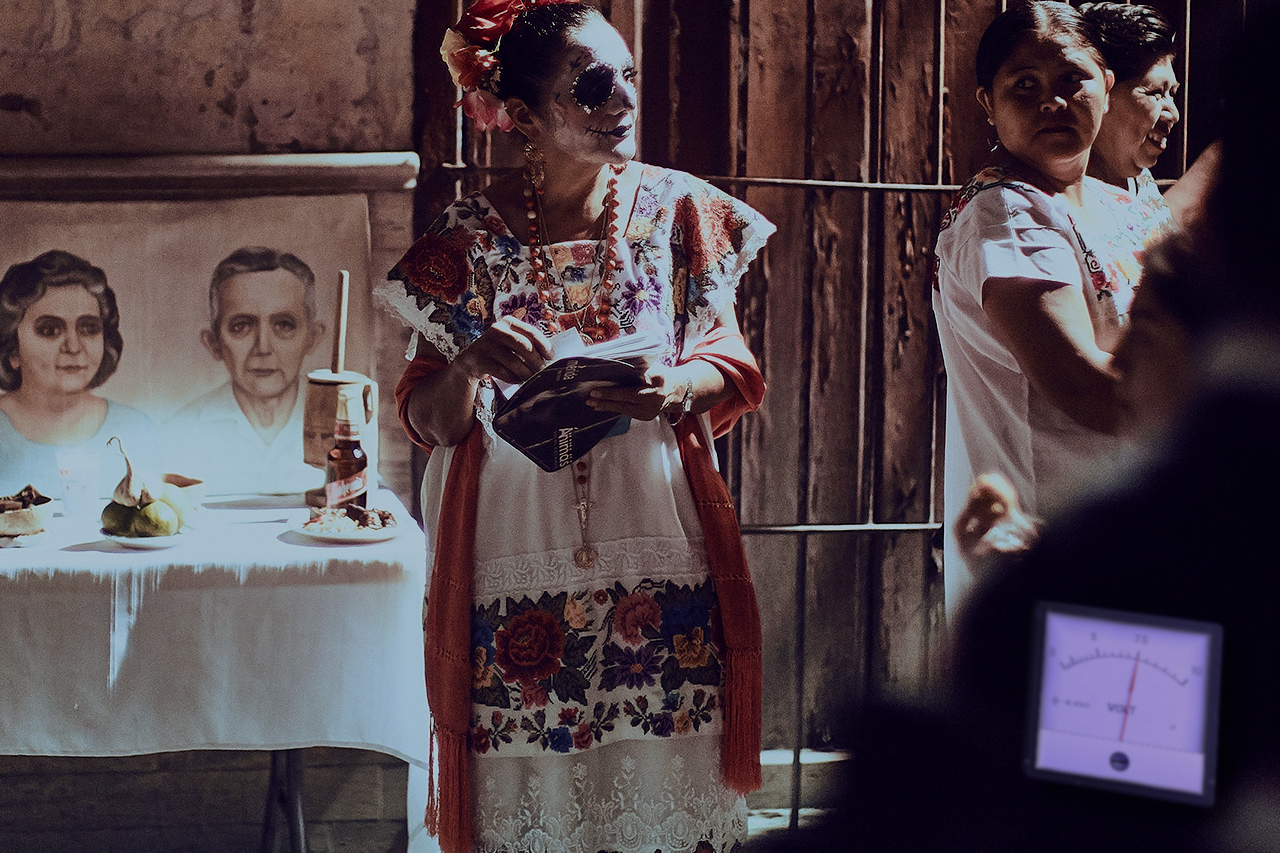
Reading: {"value": 7.5, "unit": "V"}
